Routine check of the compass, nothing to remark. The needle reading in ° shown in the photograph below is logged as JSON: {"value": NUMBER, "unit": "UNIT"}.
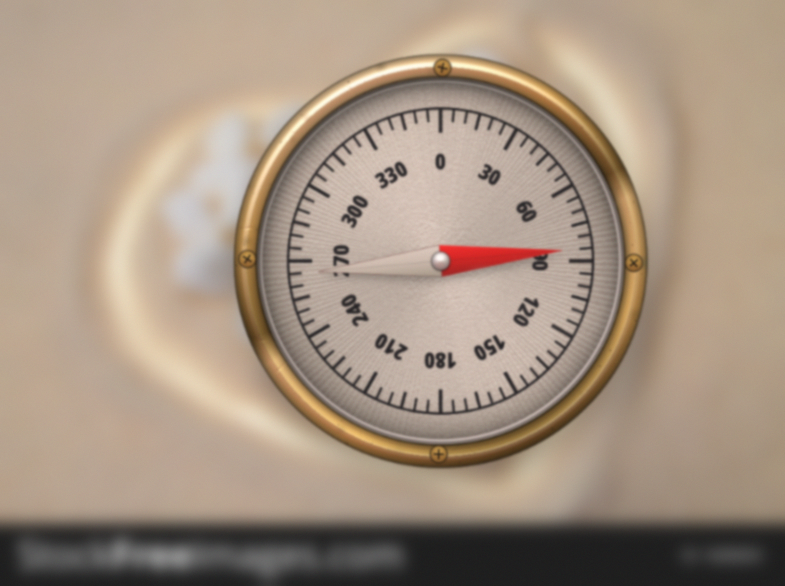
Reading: {"value": 85, "unit": "°"}
